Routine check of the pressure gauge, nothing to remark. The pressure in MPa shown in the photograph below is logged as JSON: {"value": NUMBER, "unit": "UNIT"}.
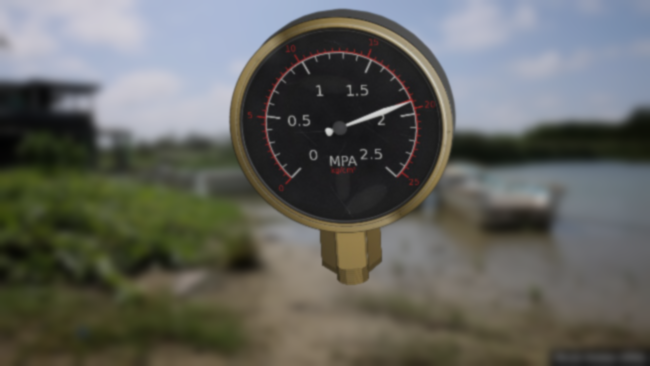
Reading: {"value": 1.9, "unit": "MPa"}
